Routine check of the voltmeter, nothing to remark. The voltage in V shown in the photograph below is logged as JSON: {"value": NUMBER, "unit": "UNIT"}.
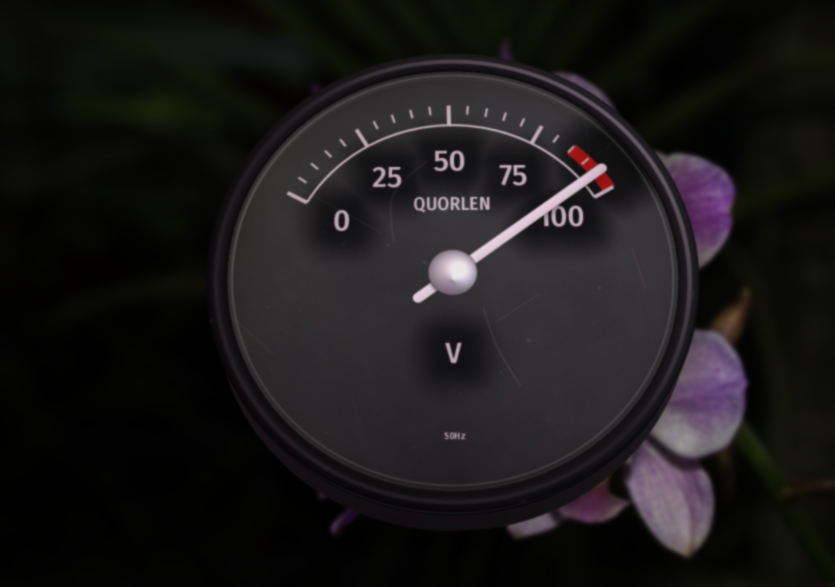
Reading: {"value": 95, "unit": "V"}
